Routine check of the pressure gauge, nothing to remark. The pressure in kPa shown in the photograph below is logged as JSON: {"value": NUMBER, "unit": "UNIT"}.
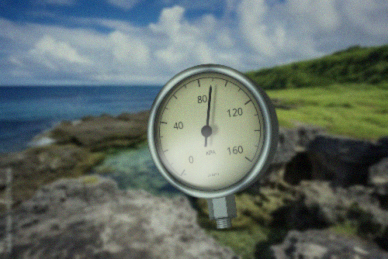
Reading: {"value": 90, "unit": "kPa"}
